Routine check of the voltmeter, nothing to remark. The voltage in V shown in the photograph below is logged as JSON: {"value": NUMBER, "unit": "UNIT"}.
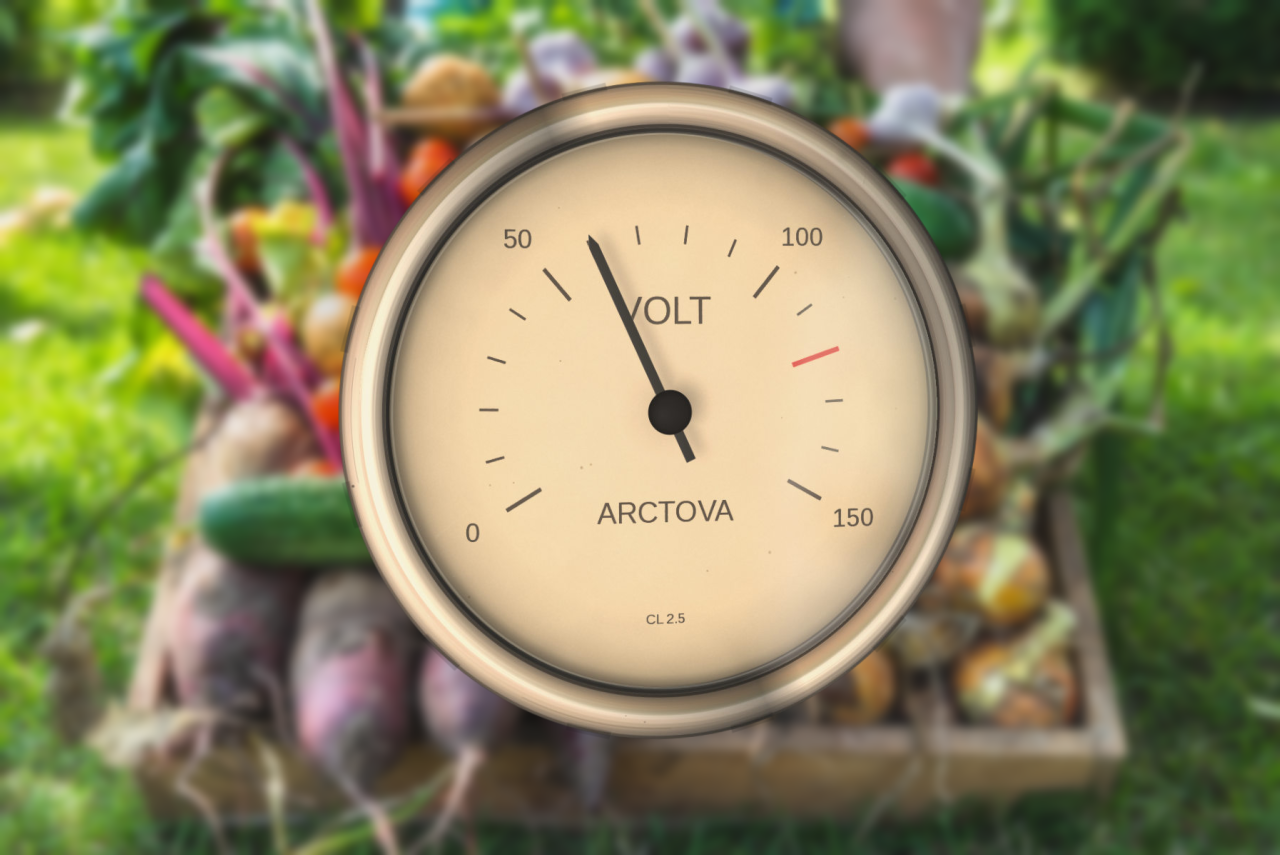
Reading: {"value": 60, "unit": "V"}
